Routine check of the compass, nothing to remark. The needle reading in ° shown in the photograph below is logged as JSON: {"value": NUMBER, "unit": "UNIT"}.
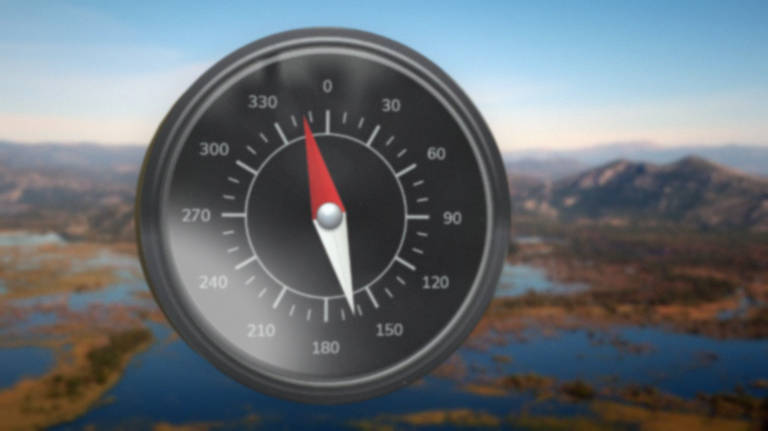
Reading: {"value": 345, "unit": "°"}
